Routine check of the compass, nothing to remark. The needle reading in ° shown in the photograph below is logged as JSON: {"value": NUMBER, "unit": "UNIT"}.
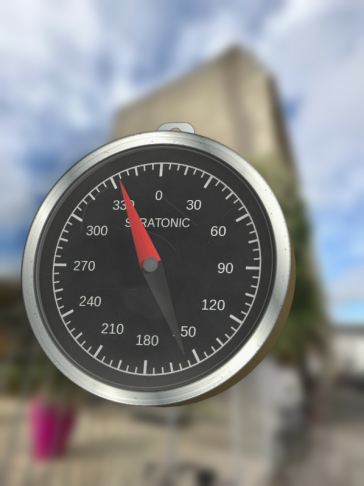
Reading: {"value": 335, "unit": "°"}
